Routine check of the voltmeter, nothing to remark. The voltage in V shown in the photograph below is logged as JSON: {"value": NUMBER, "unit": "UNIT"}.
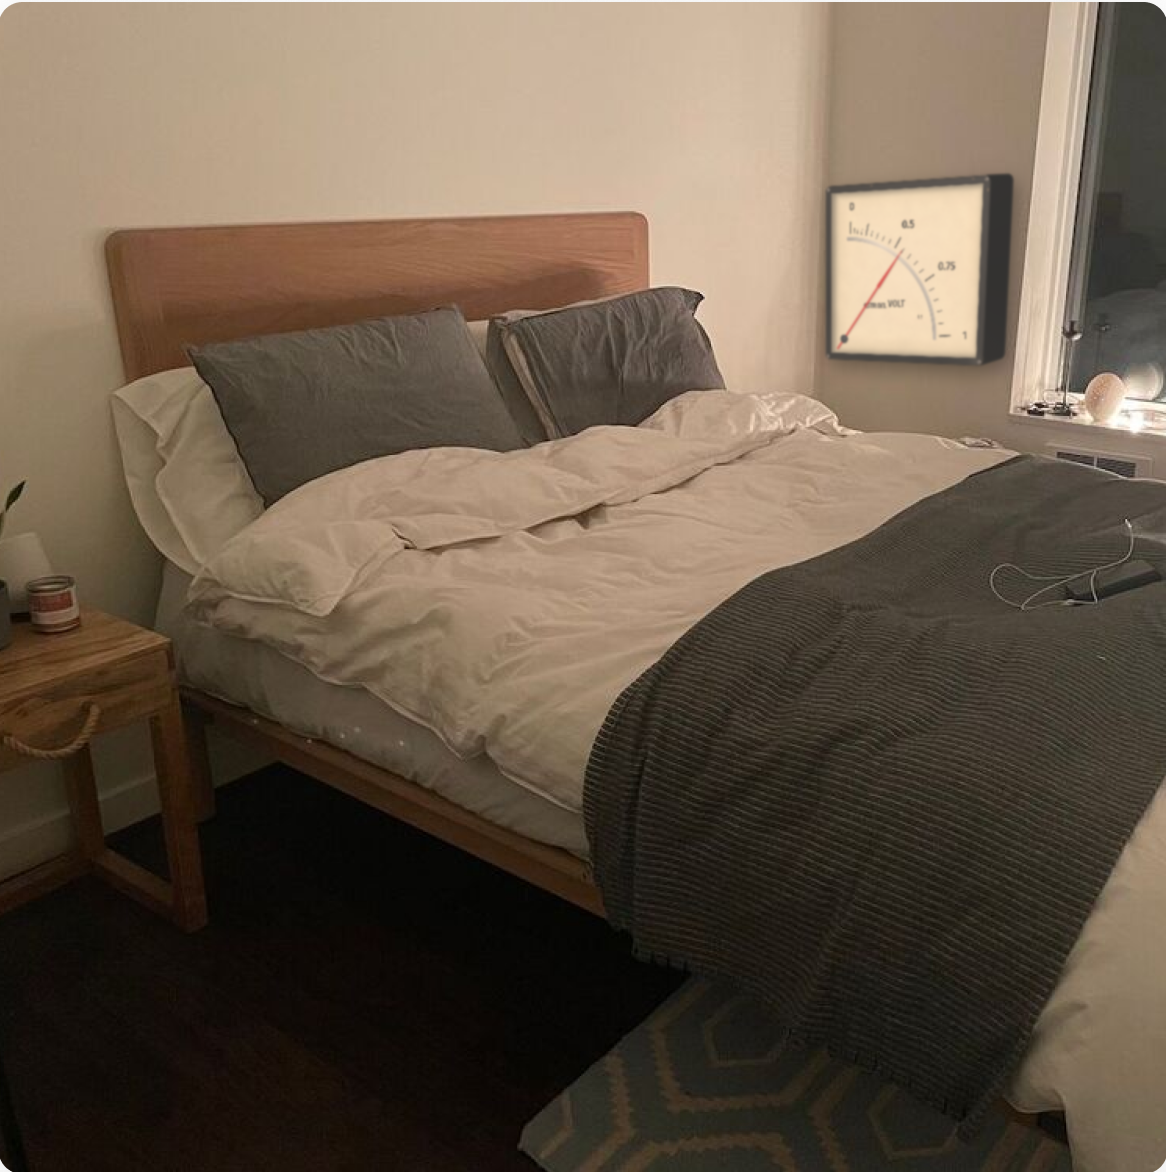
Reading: {"value": 0.55, "unit": "V"}
